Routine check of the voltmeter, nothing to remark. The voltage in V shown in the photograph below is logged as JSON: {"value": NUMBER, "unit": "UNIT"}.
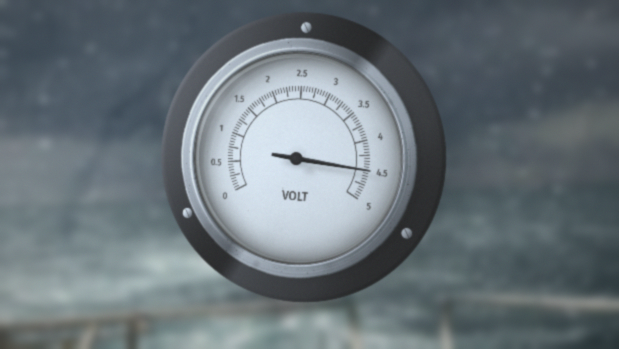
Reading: {"value": 4.5, "unit": "V"}
